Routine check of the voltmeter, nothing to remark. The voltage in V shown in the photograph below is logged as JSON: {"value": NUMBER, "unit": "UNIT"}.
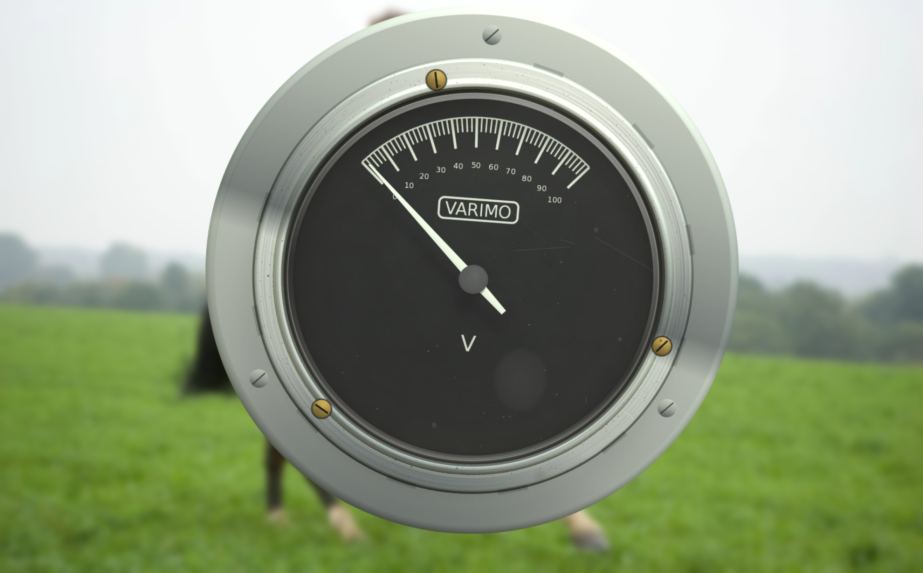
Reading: {"value": 2, "unit": "V"}
